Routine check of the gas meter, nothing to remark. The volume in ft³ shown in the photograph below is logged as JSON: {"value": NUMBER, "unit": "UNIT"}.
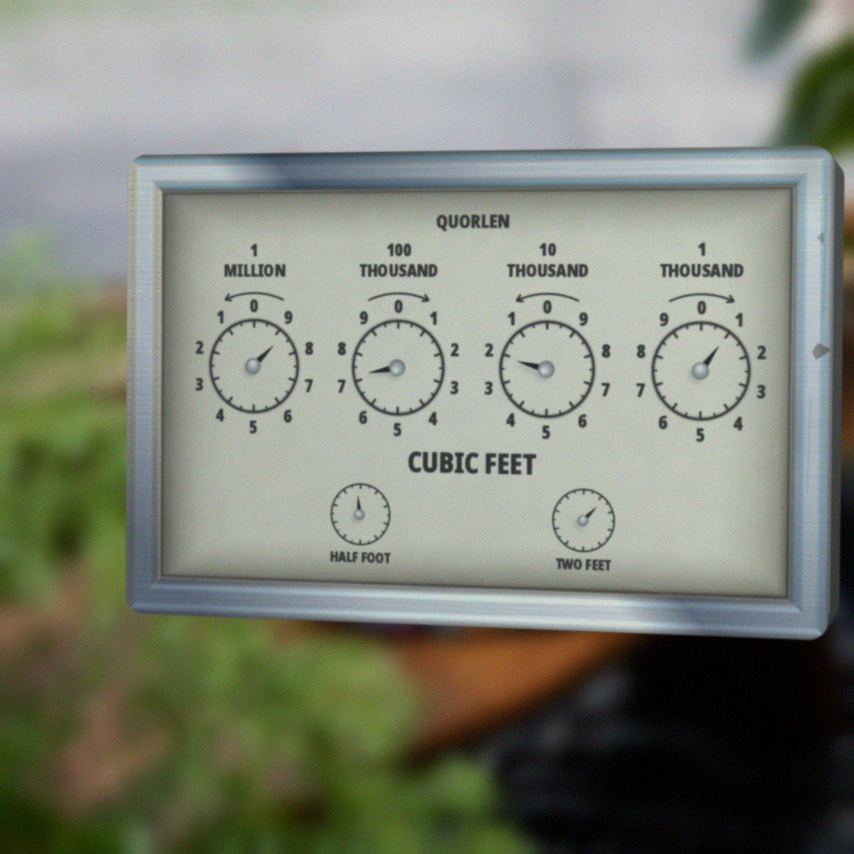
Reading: {"value": 872100, "unit": "ft³"}
